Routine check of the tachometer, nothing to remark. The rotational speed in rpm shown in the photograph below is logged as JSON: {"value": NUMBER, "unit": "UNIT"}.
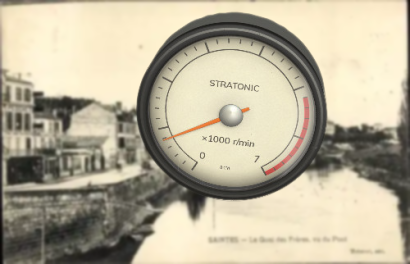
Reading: {"value": 800, "unit": "rpm"}
